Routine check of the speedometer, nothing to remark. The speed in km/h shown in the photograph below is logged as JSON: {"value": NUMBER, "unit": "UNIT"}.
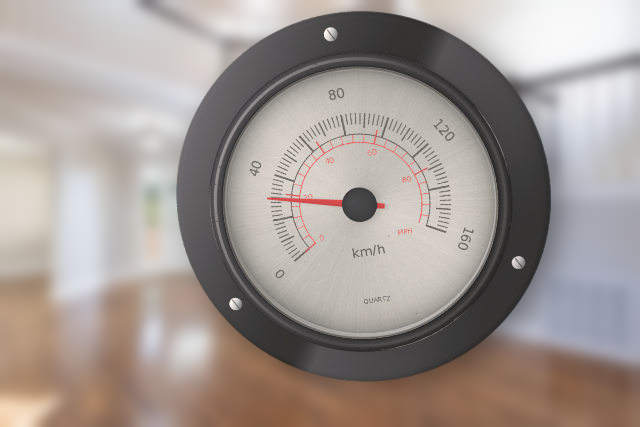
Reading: {"value": 30, "unit": "km/h"}
